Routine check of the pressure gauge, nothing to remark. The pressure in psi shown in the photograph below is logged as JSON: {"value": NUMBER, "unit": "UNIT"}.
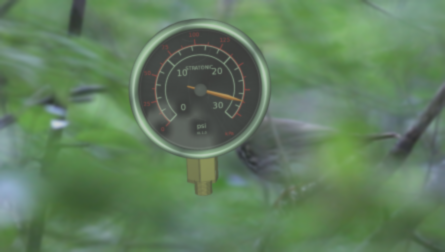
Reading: {"value": 27, "unit": "psi"}
